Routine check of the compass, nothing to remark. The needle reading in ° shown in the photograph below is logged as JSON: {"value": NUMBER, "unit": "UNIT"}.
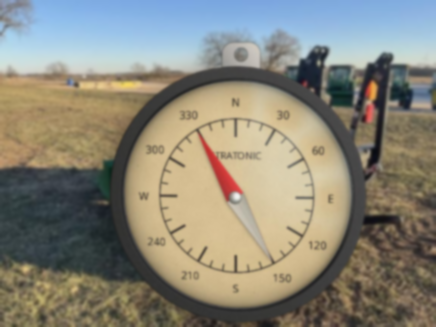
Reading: {"value": 330, "unit": "°"}
